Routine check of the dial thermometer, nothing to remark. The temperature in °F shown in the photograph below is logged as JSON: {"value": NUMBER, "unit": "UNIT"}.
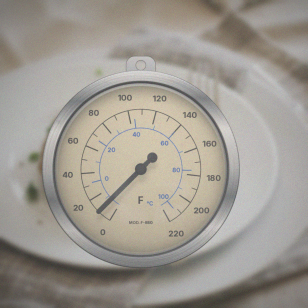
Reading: {"value": 10, "unit": "°F"}
